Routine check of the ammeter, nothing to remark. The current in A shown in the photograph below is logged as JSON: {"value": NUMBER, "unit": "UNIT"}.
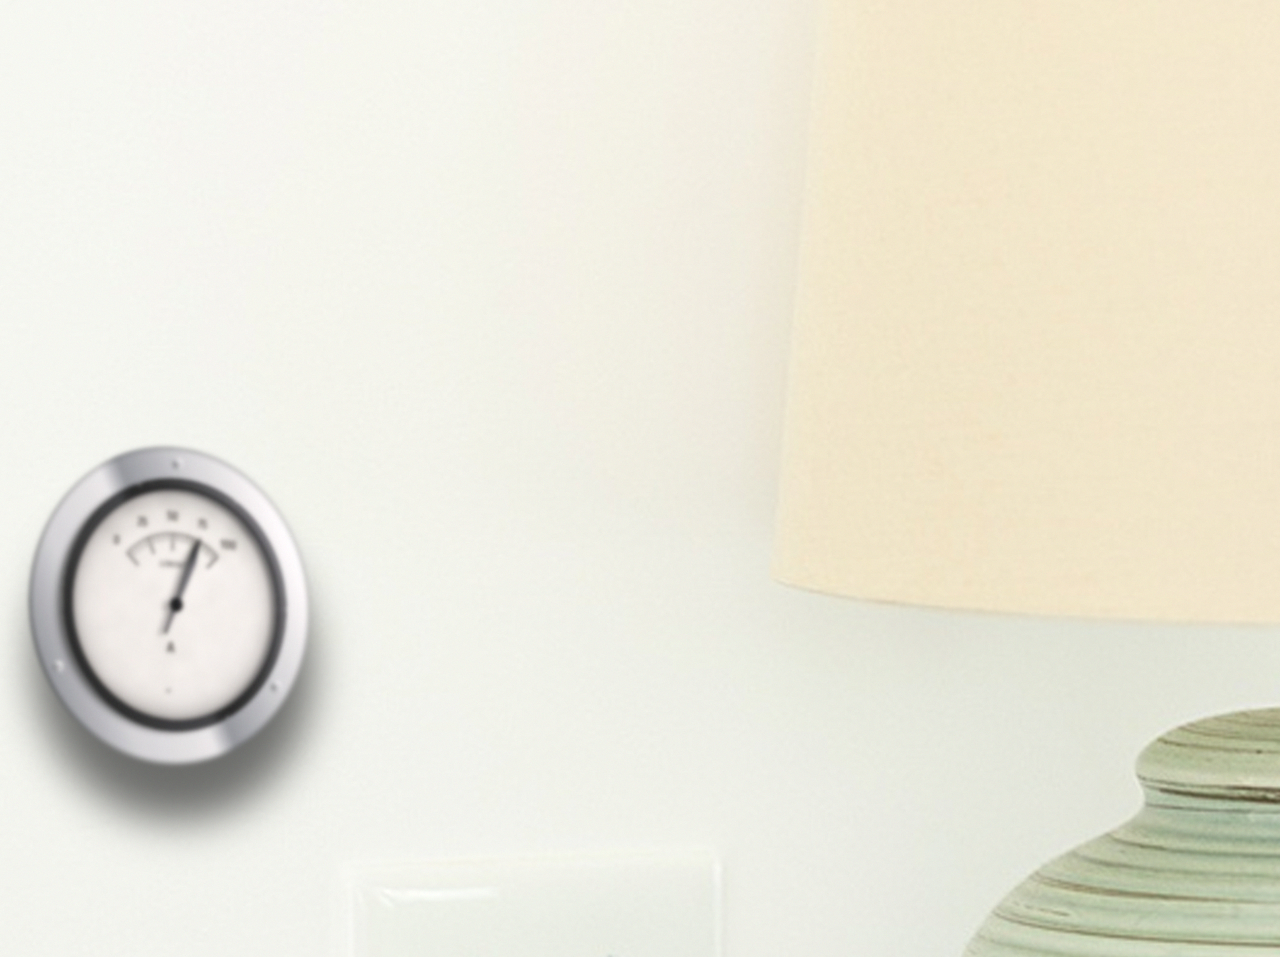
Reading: {"value": 75, "unit": "A"}
